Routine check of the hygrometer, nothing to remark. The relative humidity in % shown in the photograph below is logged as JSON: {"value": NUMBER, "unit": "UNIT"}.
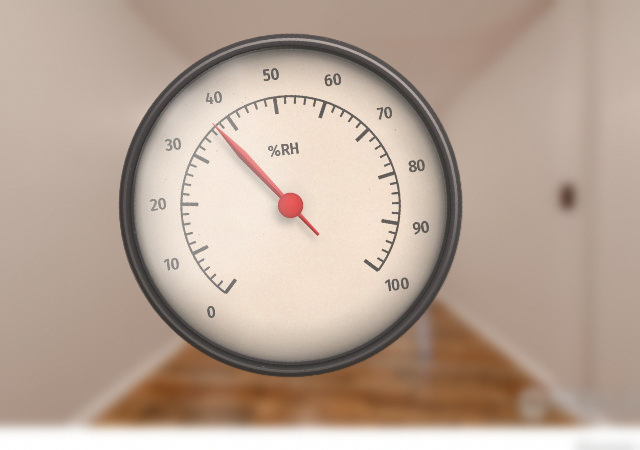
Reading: {"value": 37, "unit": "%"}
